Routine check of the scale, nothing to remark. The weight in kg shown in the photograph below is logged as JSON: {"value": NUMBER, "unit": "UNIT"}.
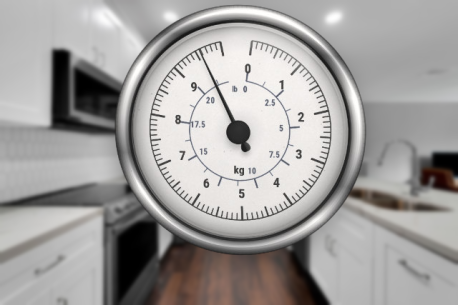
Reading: {"value": 9.6, "unit": "kg"}
